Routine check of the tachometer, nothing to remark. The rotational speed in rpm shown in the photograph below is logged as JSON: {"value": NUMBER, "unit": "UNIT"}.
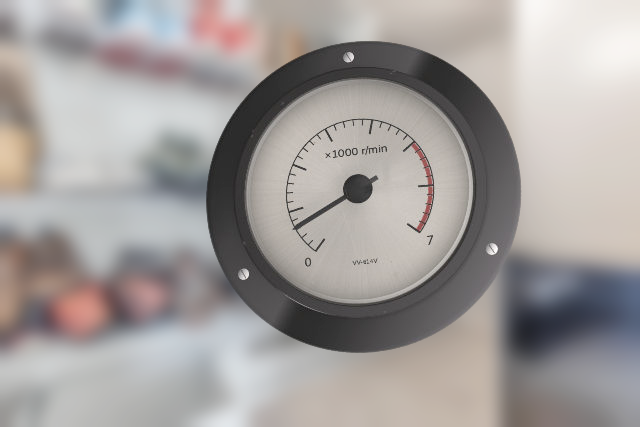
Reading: {"value": 600, "unit": "rpm"}
